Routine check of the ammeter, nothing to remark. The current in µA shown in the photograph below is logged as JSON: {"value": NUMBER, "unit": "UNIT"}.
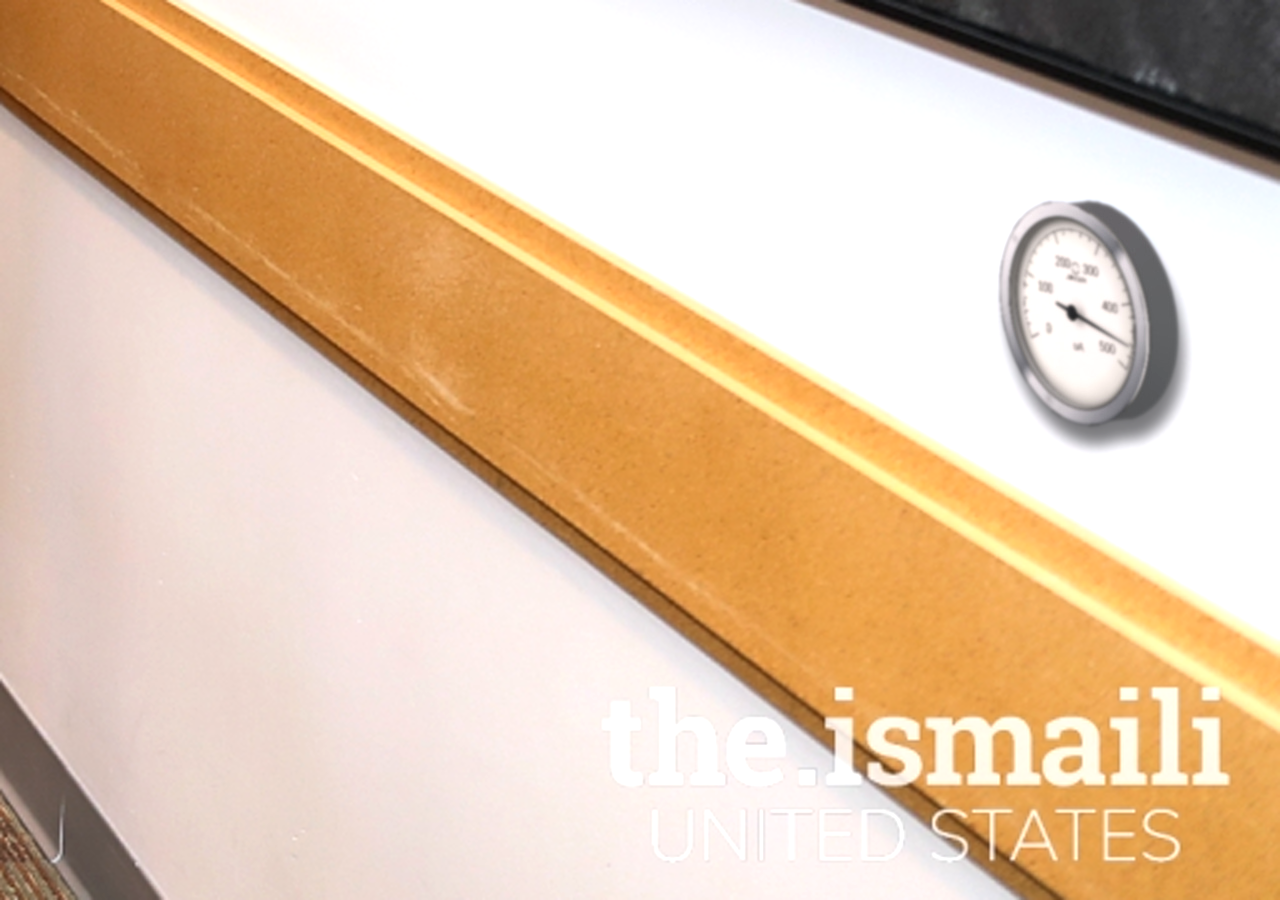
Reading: {"value": 460, "unit": "µA"}
